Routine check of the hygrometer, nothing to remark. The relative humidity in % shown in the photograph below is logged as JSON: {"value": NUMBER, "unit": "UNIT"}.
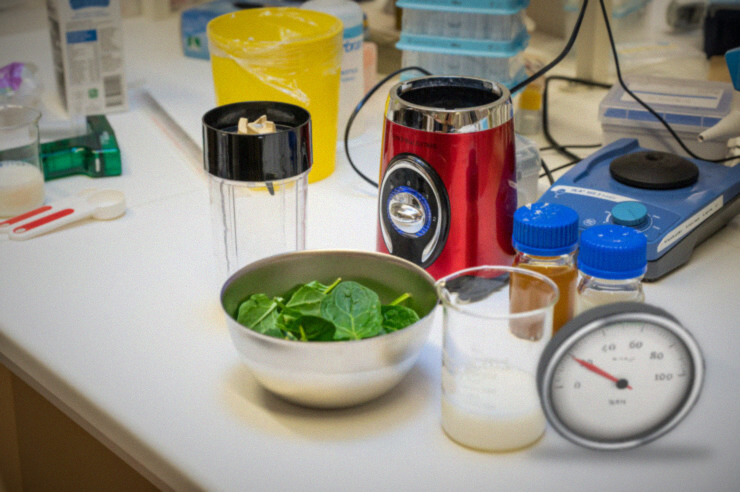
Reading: {"value": 20, "unit": "%"}
